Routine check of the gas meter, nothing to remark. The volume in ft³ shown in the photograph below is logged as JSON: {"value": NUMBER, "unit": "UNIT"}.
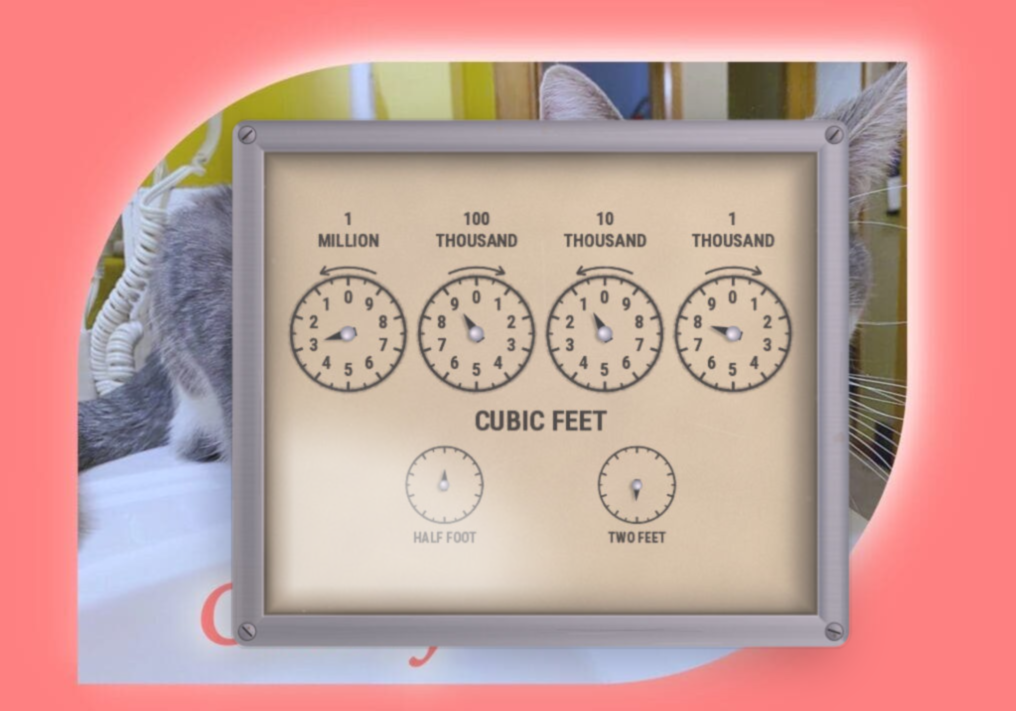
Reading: {"value": 290800, "unit": "ft³"}
